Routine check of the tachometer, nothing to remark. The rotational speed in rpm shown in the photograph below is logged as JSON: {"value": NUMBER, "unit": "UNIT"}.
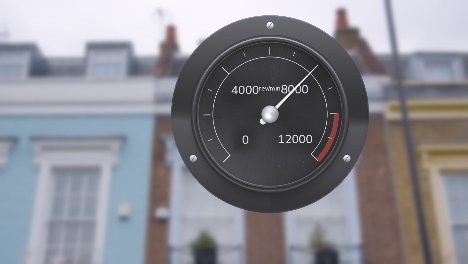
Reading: {"value": 8000, "unit": "rpm"}
